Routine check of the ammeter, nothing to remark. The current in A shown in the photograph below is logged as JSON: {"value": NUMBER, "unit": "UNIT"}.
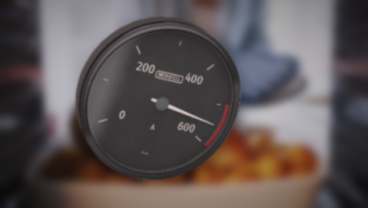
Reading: {"value": 550, "unit": "A"}
